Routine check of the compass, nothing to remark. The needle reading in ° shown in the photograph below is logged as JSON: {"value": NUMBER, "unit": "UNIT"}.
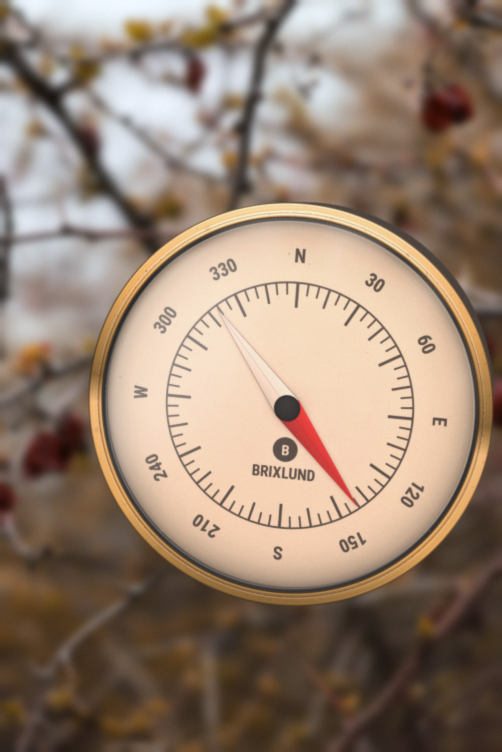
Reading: {"value": 140, "unit": "°"}
